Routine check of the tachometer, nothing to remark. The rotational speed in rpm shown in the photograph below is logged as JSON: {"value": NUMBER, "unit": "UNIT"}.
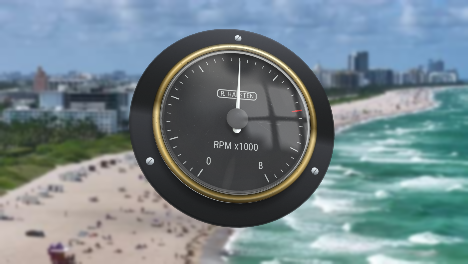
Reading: {"value": 4000, "unit": "rpm"}
